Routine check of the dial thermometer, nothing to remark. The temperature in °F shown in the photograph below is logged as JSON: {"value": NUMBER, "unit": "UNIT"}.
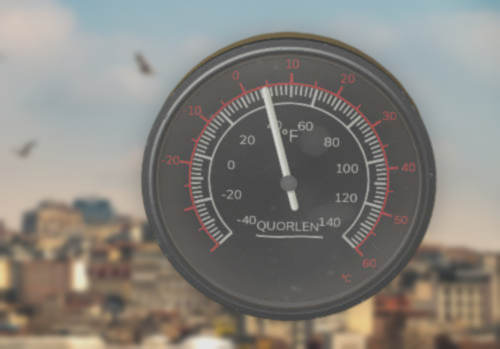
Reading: {"value": 40, "unit": "°F"}
